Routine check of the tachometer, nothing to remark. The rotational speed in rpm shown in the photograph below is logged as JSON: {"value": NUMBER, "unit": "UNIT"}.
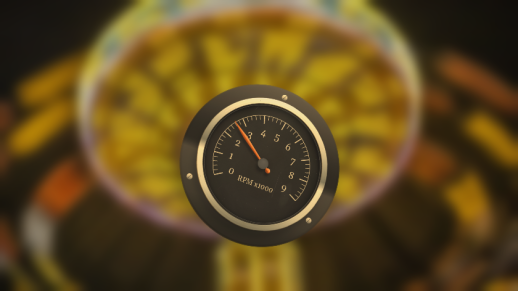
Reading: {"value": 2600, "unit": "rpm"}
